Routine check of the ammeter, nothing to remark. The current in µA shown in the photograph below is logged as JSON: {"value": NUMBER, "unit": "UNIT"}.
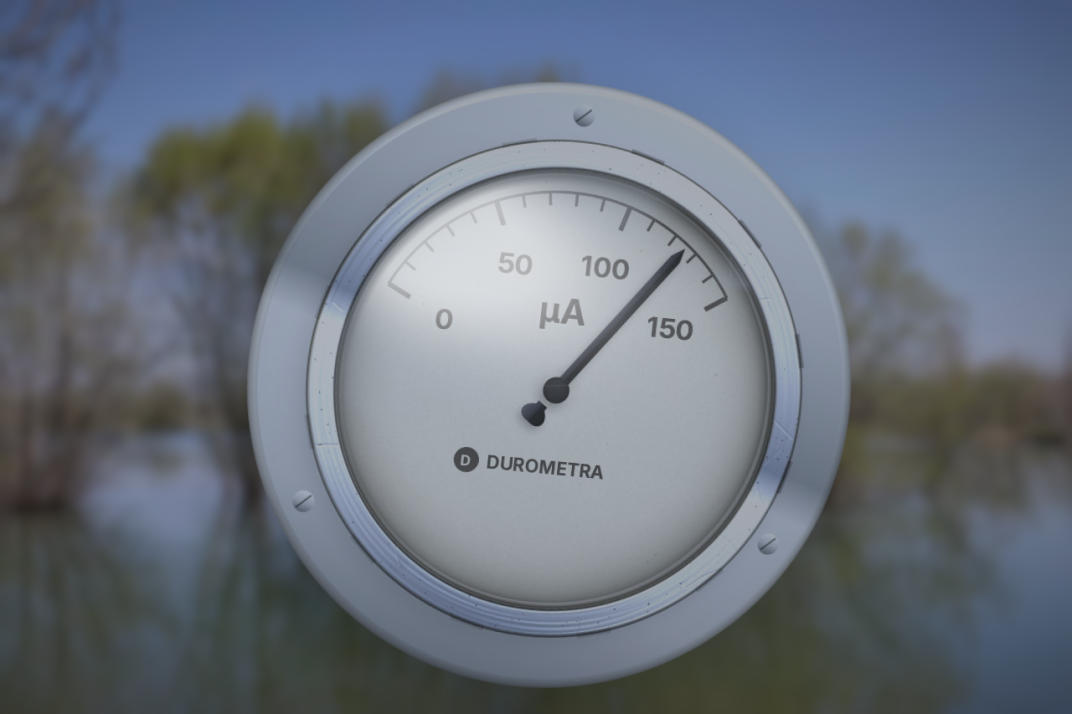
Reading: {"value": 125, "unit": "µA"}
